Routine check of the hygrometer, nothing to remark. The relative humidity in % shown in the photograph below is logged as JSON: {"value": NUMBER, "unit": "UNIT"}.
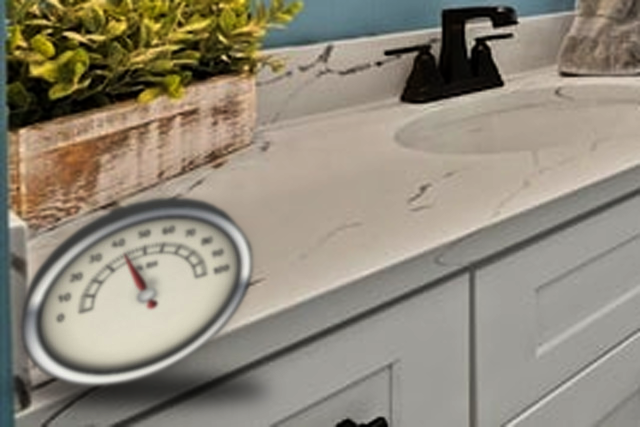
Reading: {"value": 40, "unit": "%"}
